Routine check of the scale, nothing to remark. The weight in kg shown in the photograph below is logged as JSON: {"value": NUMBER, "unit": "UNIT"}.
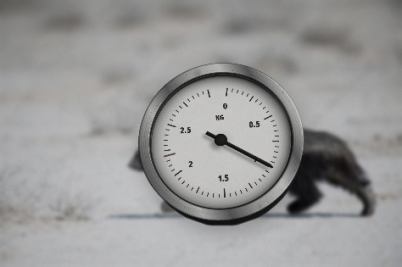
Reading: {"value": 1, "unit": "kg"}
